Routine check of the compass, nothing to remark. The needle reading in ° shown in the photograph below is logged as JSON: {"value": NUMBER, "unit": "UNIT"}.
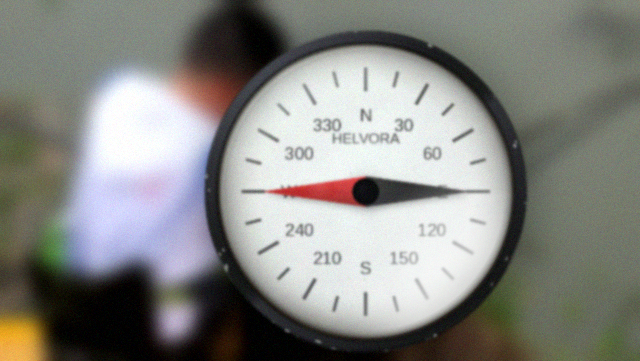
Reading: {"value": 270, "unit": "°"}
